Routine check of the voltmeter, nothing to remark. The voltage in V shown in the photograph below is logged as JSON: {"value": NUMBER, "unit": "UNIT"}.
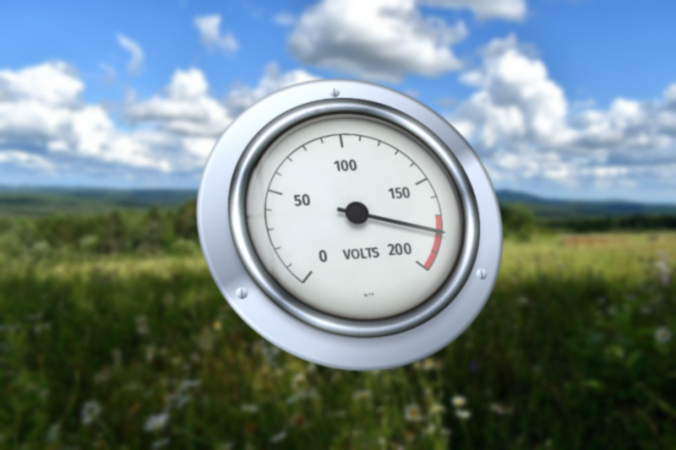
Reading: {"value": 180, "unit": "V"}
